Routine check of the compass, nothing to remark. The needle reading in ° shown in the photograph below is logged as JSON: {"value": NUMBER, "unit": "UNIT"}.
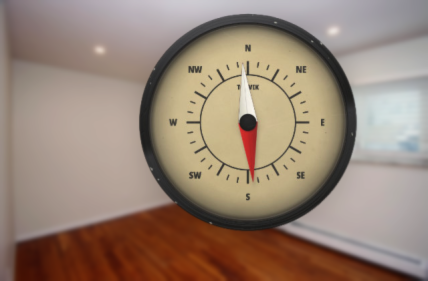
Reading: {"value": 175, "unit": "°"}
